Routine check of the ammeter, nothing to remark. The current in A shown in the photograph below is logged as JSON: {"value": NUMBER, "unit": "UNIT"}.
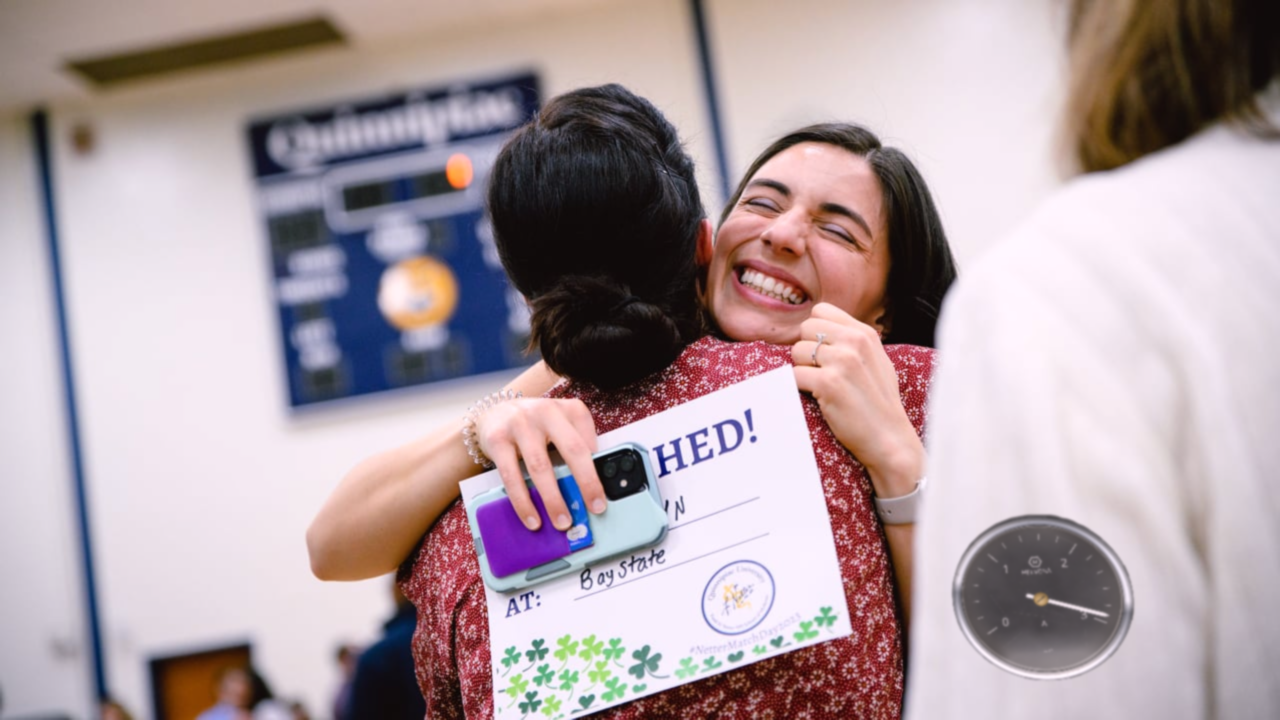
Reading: {"value": 2.9, "unit": "A"}
